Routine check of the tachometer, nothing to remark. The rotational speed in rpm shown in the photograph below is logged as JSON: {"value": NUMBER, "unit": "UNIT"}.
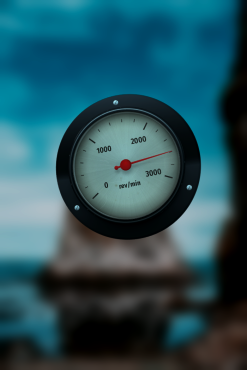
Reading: {"value": 2600, "unit": "rpm"}
